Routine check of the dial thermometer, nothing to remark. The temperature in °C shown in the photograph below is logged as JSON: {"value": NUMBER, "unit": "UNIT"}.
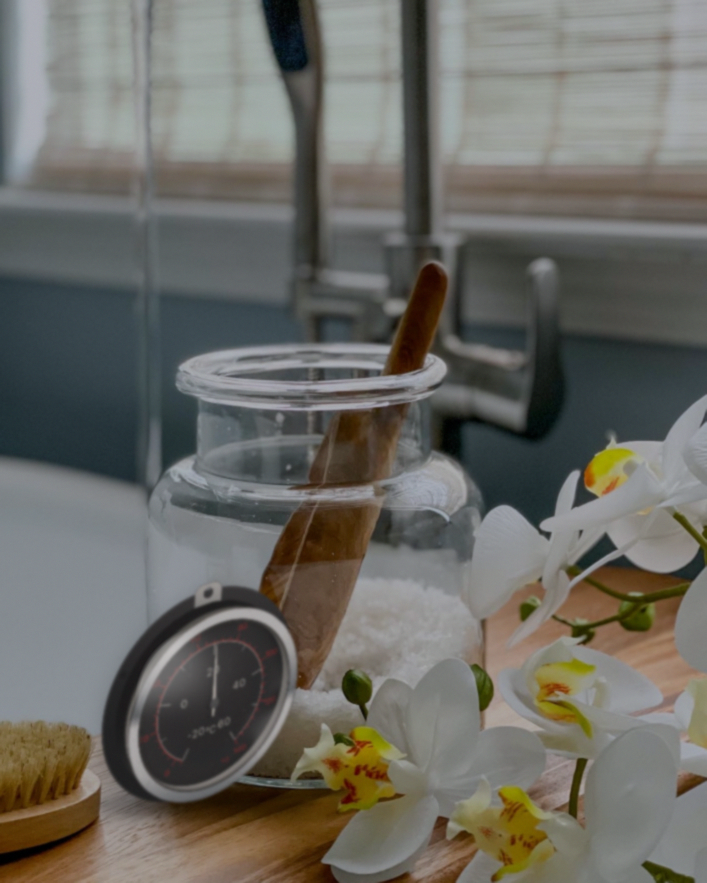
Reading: {"value": 20, "unit": "°C"}
